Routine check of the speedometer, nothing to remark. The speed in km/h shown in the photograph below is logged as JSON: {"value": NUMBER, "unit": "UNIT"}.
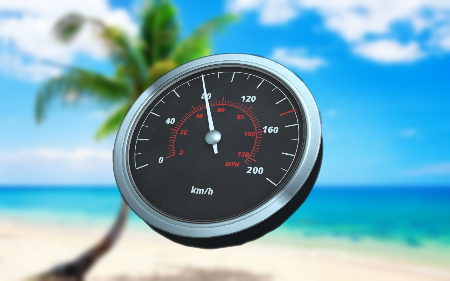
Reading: {"value": 80, "unit": "km/h"}
